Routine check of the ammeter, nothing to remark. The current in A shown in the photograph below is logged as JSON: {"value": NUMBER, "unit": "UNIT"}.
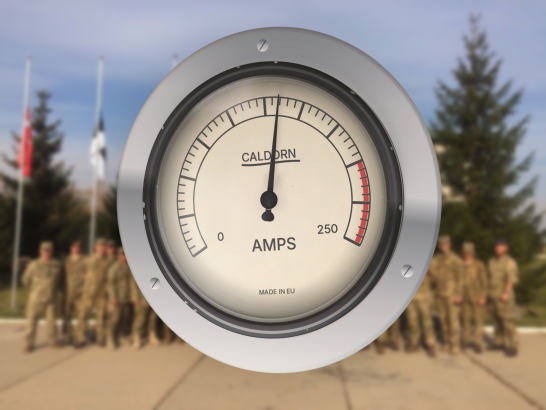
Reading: {"value": 135, "unit": "A"}
